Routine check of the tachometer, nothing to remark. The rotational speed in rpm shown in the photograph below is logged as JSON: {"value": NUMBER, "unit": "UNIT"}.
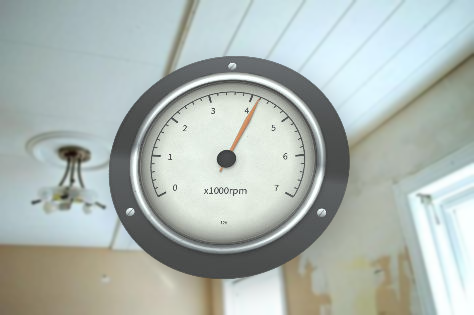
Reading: {"value": 4200, "unit": "rpm"}
